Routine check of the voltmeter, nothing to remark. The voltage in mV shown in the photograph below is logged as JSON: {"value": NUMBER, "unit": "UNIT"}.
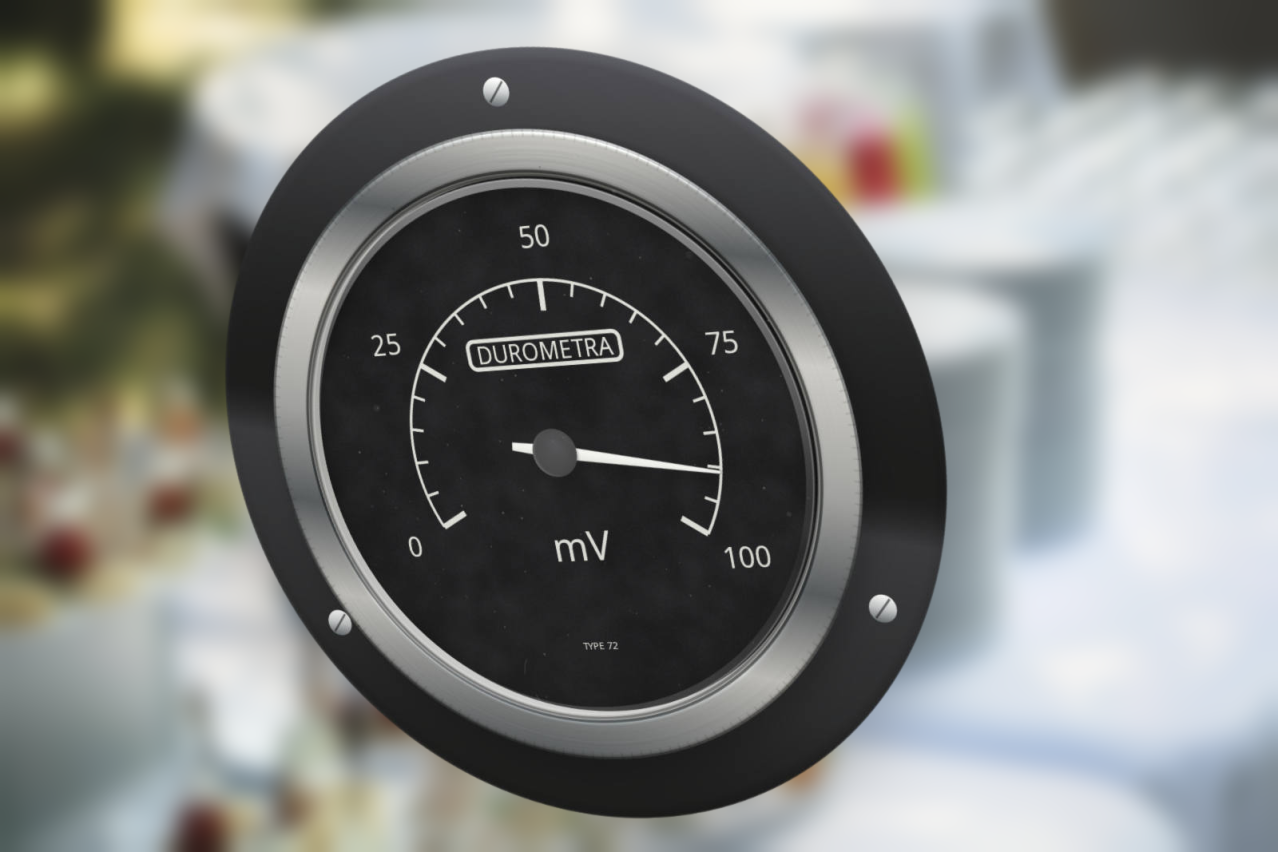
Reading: {"value": 90, "unit": "mV"}
